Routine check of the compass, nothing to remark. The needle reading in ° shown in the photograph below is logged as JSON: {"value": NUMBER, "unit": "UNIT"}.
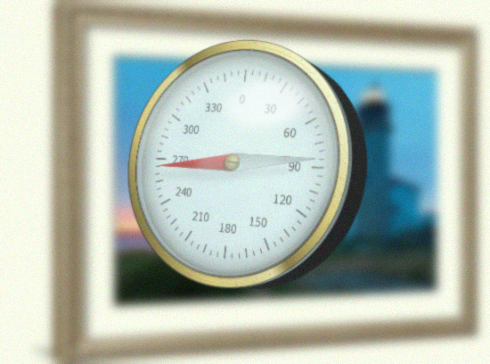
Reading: {"value": 265, "unit": "°"}
